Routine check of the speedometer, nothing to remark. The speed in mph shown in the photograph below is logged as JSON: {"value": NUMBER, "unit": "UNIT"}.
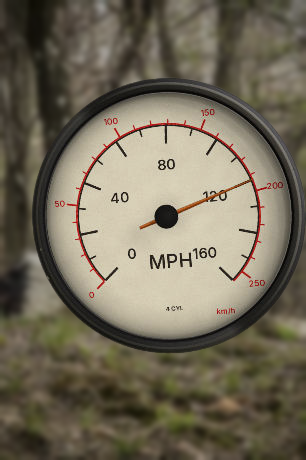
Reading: {"value": 120, "unit": "mph"}
